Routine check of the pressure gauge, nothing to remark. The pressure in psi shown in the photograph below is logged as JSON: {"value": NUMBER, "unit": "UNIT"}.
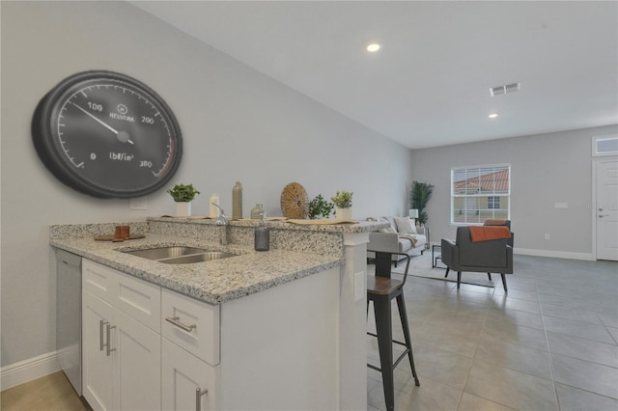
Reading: {"value": 80, "unit": "psi"}
